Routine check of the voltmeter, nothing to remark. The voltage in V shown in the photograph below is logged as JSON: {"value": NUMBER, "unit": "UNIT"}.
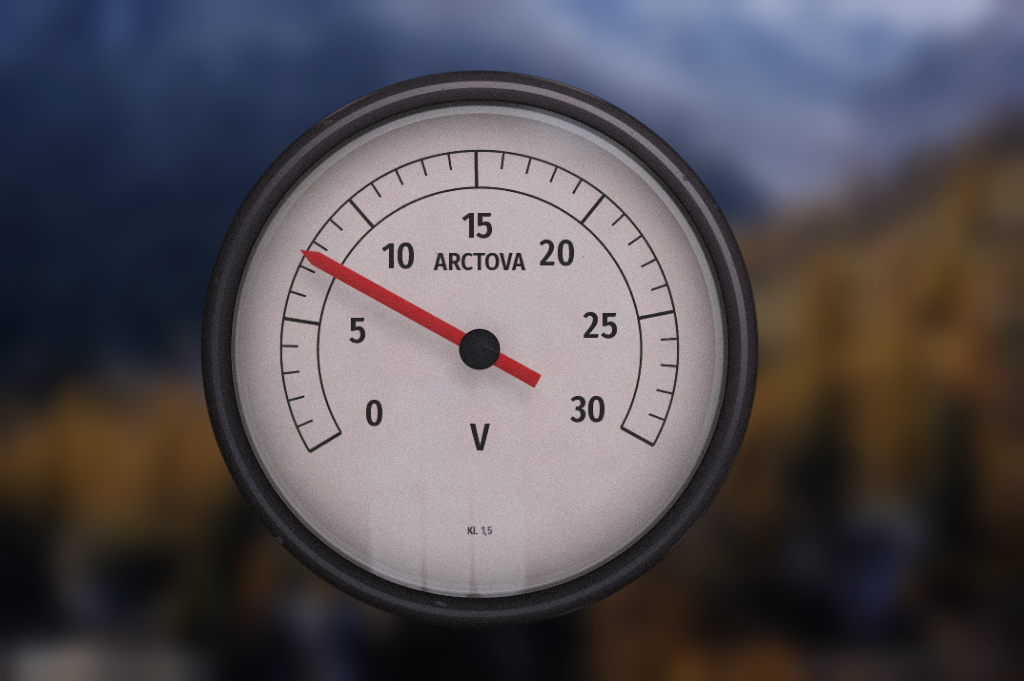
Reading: {"value": 7.5, "unit": "V"}
